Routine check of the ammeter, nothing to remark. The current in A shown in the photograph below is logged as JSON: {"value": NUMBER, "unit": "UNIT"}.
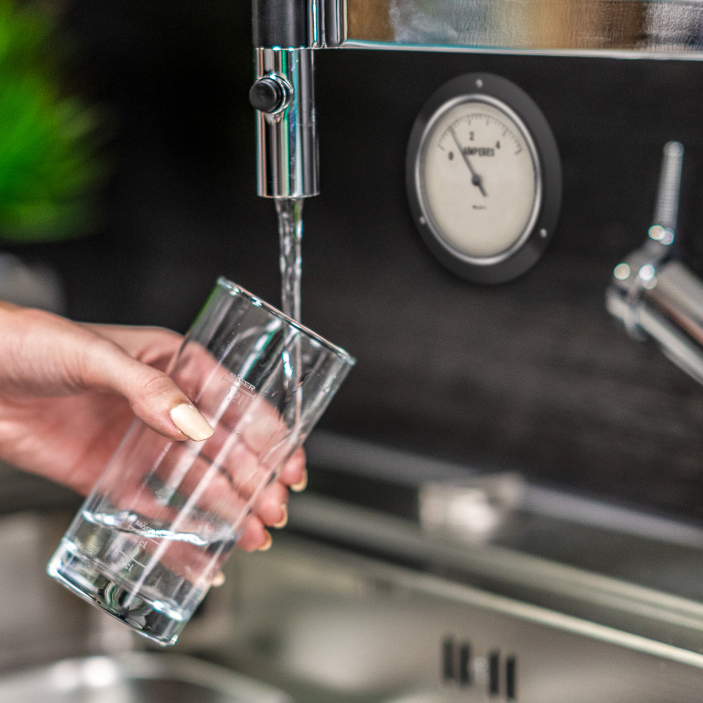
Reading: {"value": 1, "unit": "A"}
